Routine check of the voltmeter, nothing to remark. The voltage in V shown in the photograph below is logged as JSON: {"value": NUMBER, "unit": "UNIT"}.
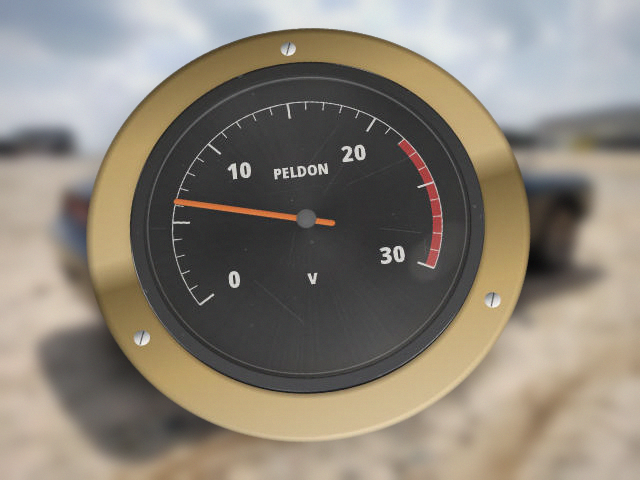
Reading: {"value": 6, "unit": "V"}
